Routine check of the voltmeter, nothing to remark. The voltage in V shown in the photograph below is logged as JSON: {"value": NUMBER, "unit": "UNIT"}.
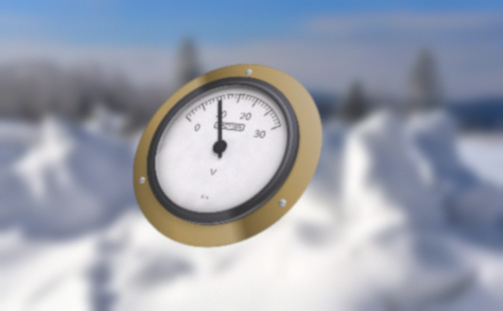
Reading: {"value": 10, "unit": "V"}
